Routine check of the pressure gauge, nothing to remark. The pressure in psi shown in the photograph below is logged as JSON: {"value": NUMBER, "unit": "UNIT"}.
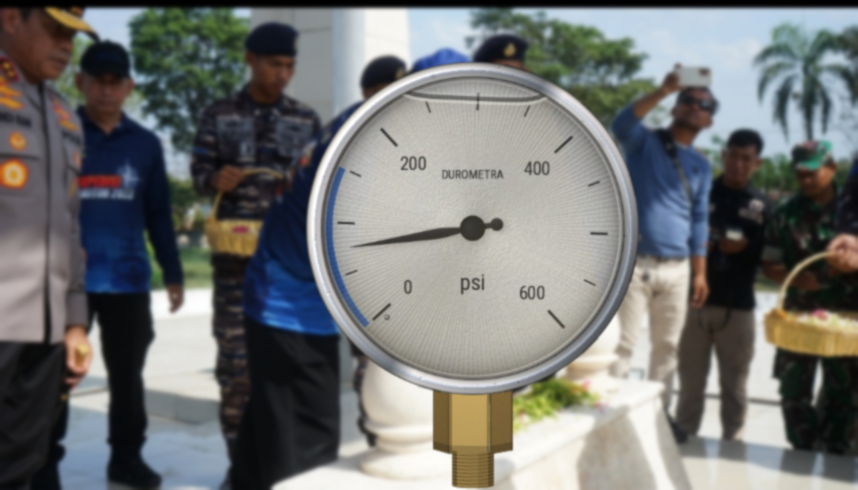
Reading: {"value": 75, "unit": "psi"}
